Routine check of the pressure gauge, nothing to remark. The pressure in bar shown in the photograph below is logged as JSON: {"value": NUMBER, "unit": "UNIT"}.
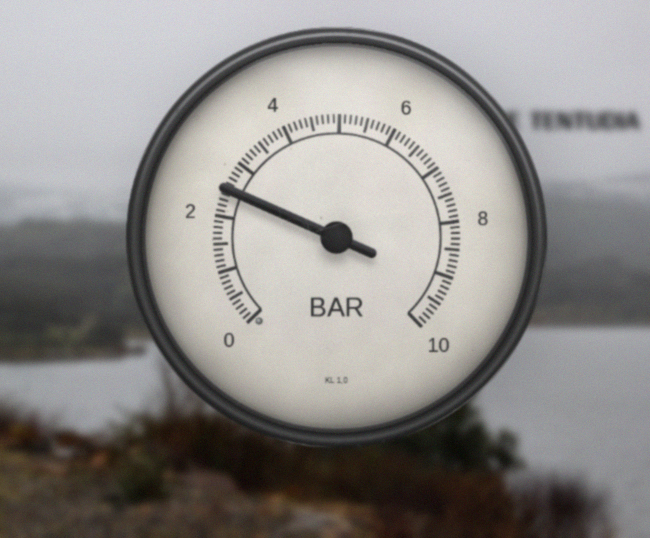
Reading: {"value": 2.5, "unit": "bar"}
